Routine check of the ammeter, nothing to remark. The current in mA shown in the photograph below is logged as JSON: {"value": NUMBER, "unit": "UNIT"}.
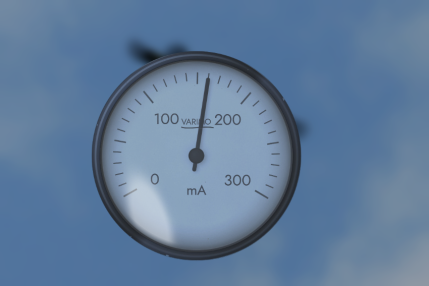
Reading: {"value": 160, "unit": "mA"}
